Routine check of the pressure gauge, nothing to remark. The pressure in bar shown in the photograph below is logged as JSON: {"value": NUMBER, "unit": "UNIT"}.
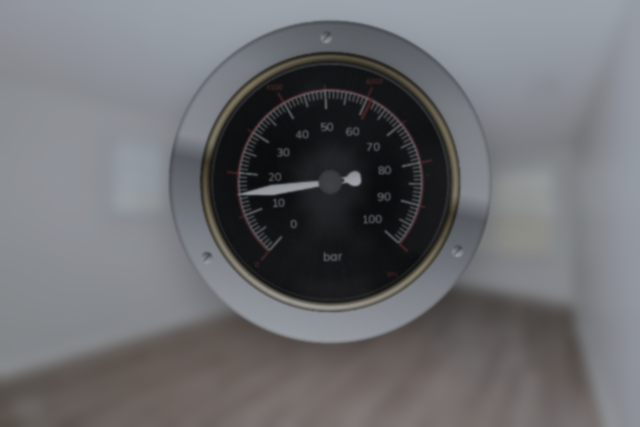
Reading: {"value": 15, "unit": "bar"}
